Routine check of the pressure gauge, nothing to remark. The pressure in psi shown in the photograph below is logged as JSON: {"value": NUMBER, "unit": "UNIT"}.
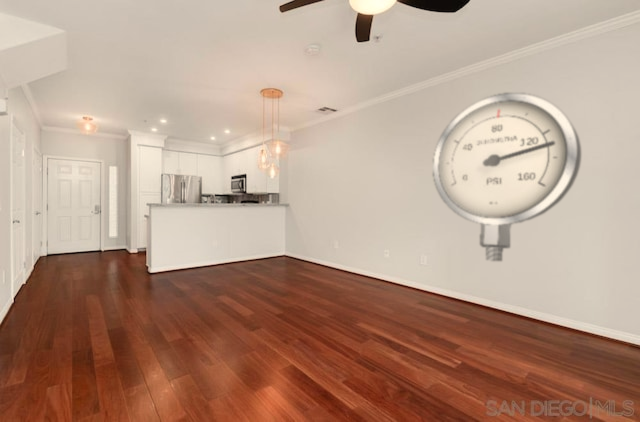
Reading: {"value": 130, "unit": "psi"}
